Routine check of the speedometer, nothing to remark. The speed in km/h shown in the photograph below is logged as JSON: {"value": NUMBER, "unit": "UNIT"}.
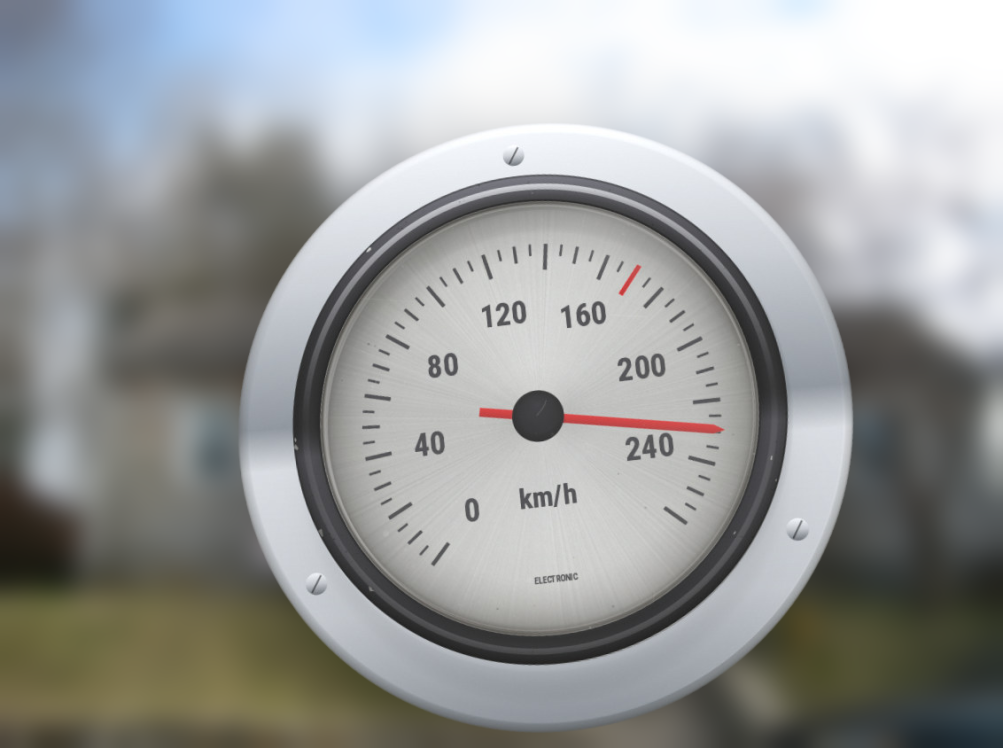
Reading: {"value": 230, "unit": "km/h"}
